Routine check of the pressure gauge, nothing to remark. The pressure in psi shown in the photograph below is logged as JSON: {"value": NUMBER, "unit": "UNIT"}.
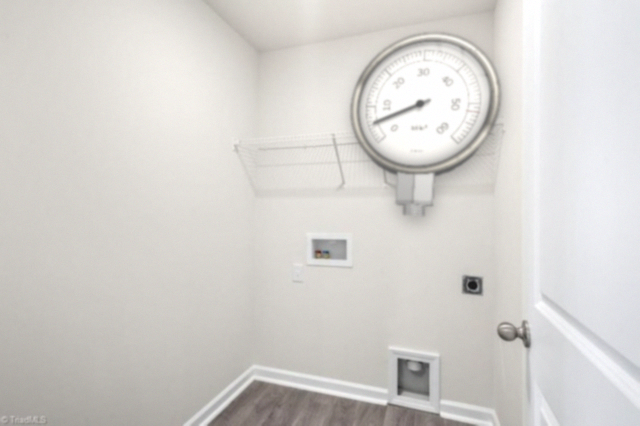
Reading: {"value": 5, "unit": "psi"}
